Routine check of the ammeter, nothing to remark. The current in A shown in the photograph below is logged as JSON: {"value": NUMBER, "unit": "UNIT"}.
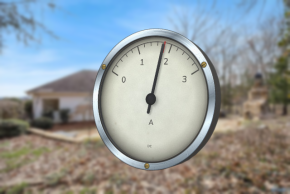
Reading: {"value": 1.8, "unit": "A"}
